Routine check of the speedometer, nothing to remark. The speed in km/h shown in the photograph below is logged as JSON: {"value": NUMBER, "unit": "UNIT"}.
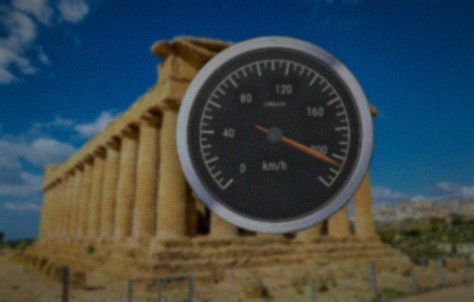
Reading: {"value": 205, "unit": "km/h"}
